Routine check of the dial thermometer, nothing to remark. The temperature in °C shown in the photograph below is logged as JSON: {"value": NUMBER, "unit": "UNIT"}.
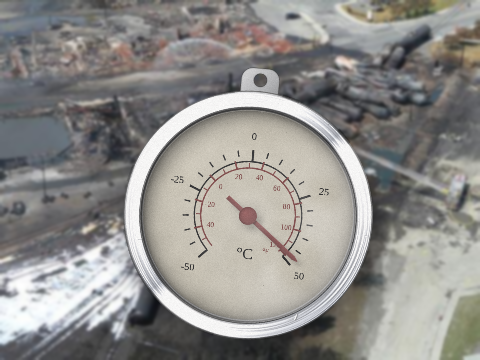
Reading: {"value": 47.5, "unit": "°C"}
